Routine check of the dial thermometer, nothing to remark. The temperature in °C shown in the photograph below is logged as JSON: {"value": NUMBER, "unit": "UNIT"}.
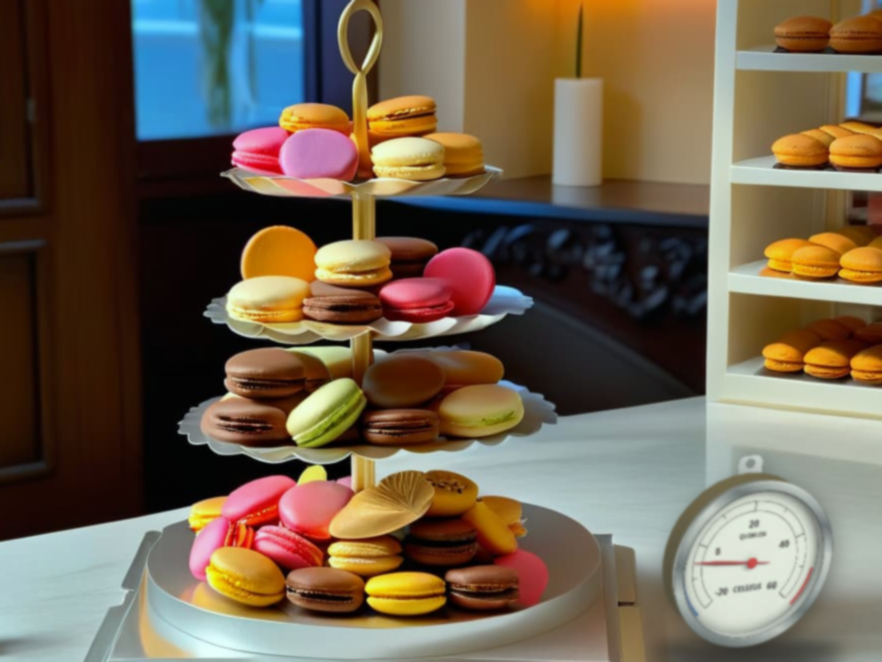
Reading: {"value": -5, "unit": "°C"}
